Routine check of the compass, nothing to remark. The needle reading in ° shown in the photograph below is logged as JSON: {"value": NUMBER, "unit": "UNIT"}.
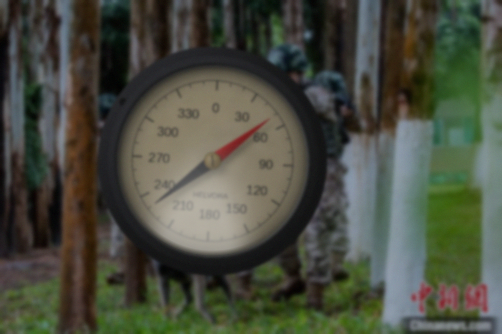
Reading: {"value": 50, "unit": "°"}
